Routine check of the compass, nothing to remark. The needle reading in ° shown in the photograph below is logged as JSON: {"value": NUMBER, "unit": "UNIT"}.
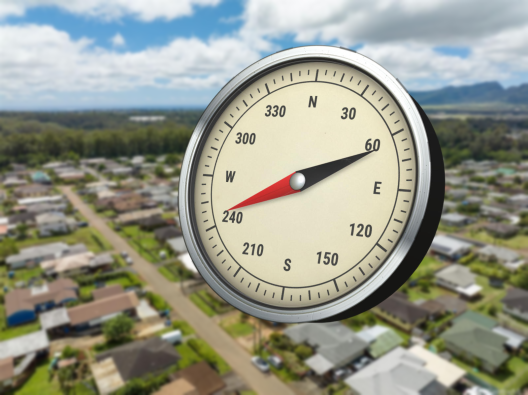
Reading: {"value": 245, "unit": "°"}
